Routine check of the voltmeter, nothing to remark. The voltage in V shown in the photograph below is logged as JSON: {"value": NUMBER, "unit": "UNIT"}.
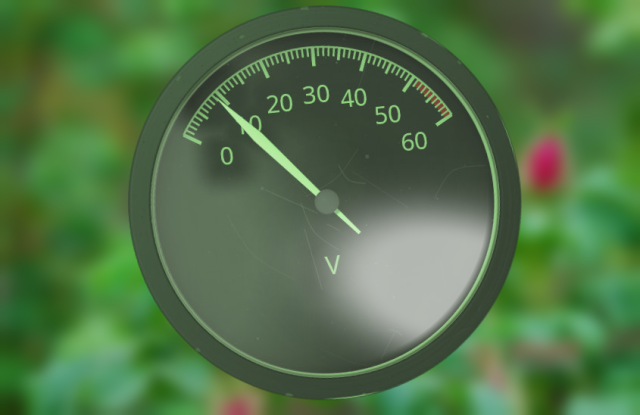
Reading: {"value": 9, "unit": "V"}
